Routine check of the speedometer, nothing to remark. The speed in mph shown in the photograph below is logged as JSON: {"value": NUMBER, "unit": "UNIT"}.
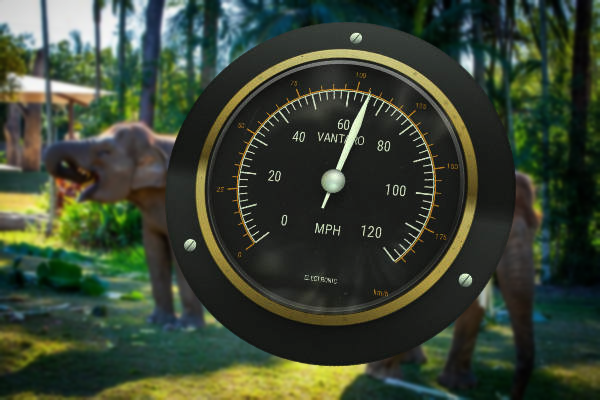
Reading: {"value": 66, "unit": "mph"}
